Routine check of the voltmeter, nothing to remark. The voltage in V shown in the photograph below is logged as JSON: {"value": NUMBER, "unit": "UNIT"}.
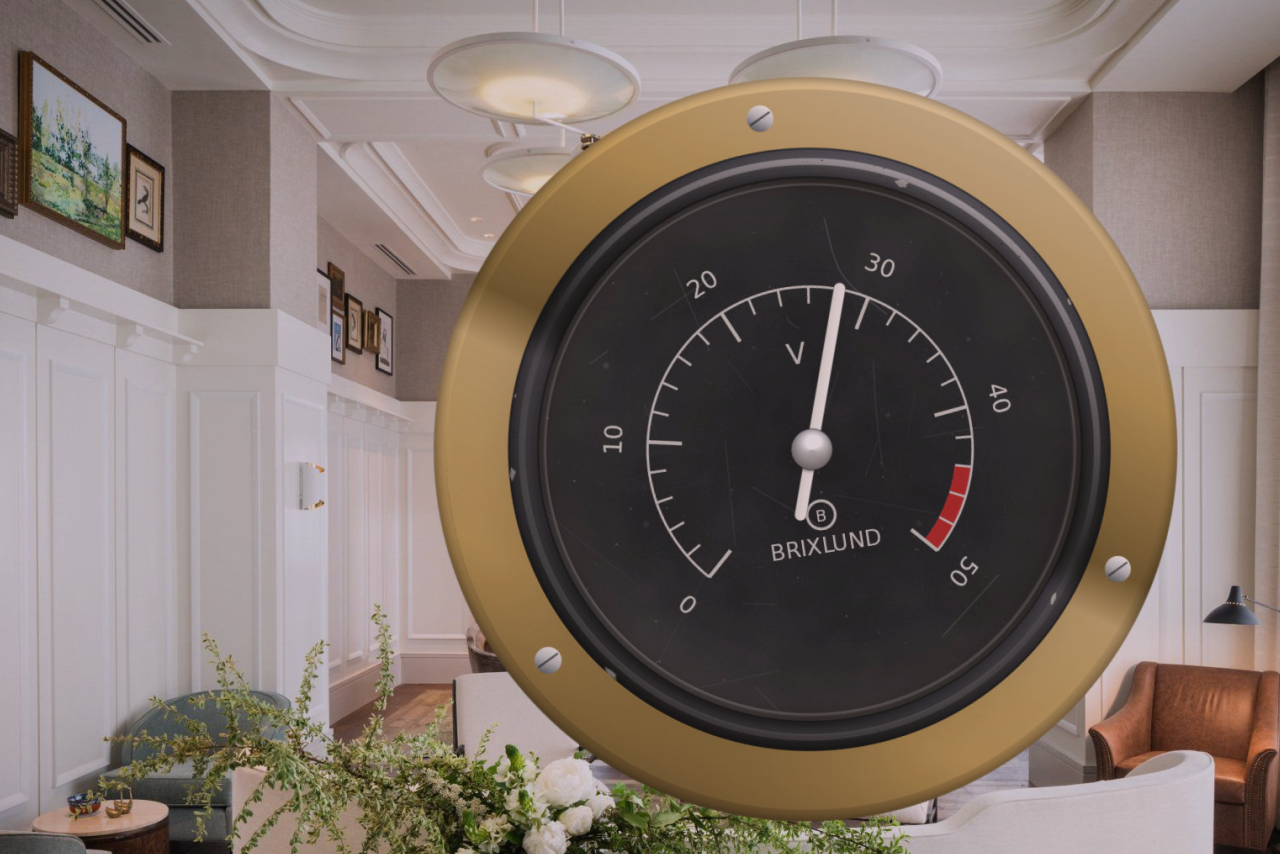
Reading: {"value": 28, "unit": "V"}
